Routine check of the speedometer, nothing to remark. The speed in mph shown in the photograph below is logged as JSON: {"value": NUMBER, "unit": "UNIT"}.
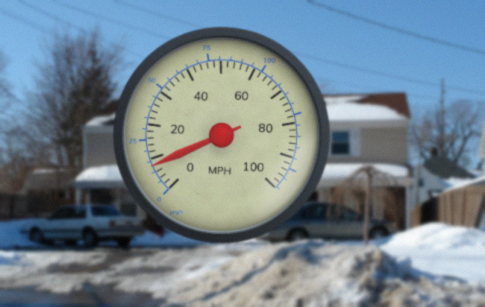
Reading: {"value": 8, "unit": "mph"}
